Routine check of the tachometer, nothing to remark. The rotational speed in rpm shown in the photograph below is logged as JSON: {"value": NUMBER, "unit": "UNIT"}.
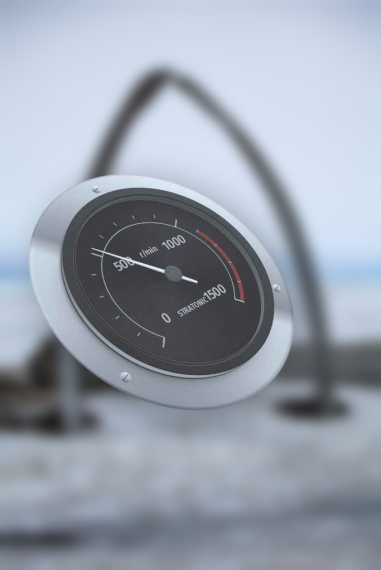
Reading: {"value": 500, "unit": "rpm"}
